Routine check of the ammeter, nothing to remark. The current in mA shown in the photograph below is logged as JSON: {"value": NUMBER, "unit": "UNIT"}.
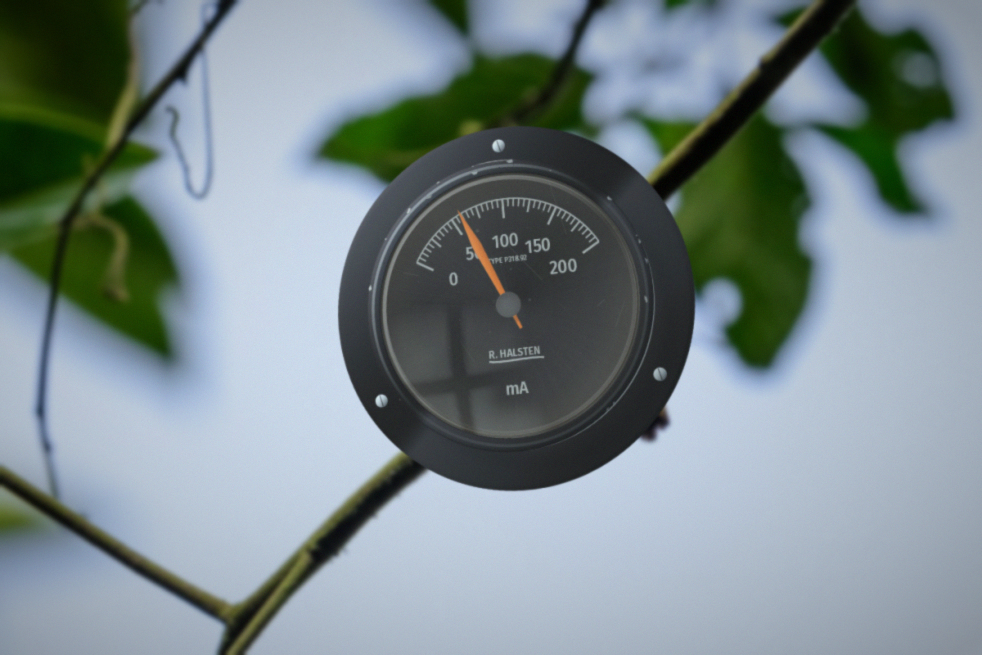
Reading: {"value": 60, "unit": "mA"}
